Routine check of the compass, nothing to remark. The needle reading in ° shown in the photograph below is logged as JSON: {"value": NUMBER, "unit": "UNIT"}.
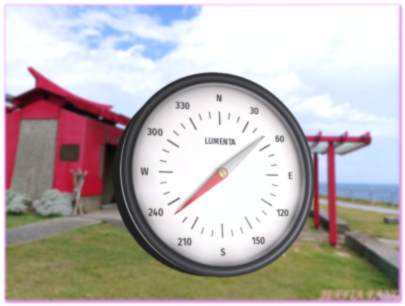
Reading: {"value": 230, "unit": "°"}
